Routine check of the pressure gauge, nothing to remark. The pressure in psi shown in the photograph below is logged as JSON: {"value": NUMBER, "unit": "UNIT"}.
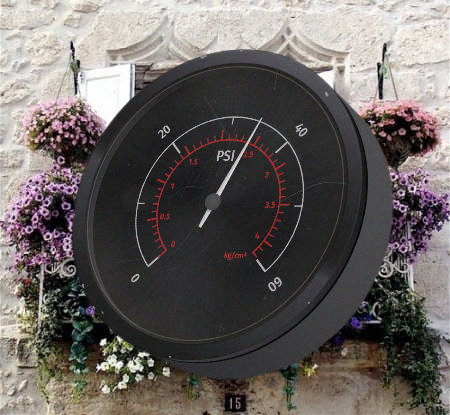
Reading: {"value": 35, "unit": "psi"}
